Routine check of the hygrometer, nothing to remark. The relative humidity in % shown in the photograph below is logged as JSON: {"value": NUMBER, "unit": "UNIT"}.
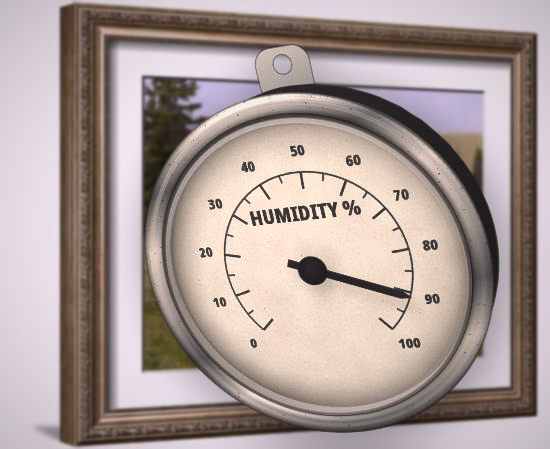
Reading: {"value": 90, "unit": "%"}
